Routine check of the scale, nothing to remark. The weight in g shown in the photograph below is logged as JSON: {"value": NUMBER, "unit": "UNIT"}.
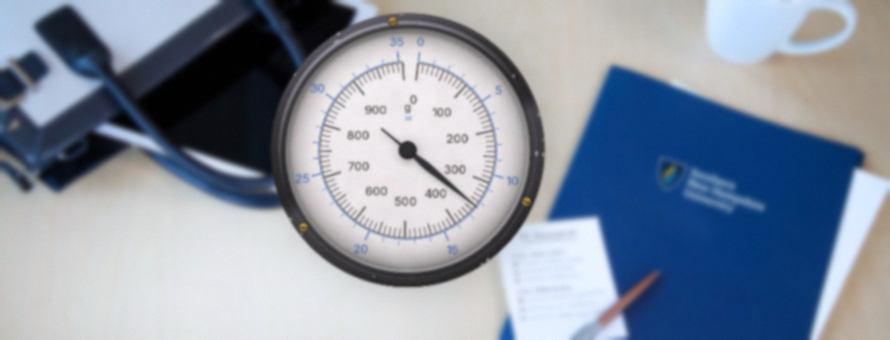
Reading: {"value": 350, "unit": "g"}
